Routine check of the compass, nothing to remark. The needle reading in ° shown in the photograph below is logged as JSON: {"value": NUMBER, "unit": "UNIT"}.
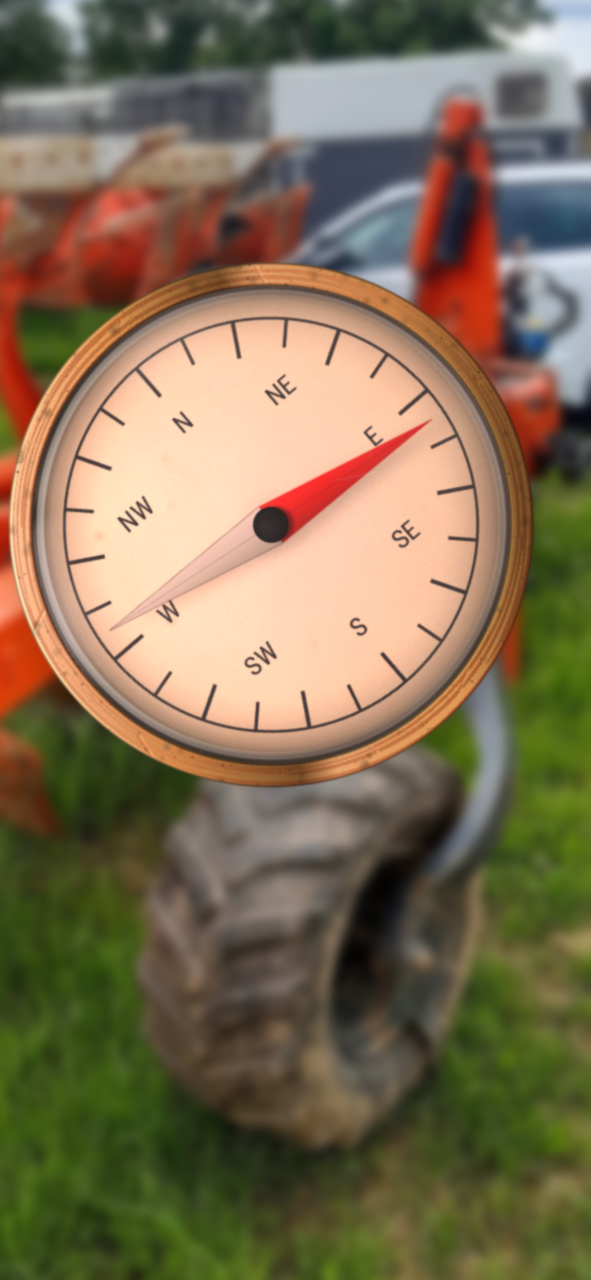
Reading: {"value": 97.5, "unit": "°"}
